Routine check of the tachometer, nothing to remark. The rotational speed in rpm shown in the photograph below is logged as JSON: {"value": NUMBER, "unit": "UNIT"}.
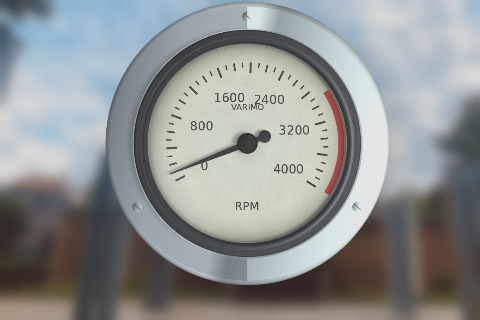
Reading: {"value": 100, "unit": "rpm"}
